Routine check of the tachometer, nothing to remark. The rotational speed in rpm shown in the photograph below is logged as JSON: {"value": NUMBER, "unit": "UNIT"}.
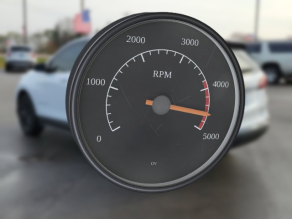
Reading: {"value": 4600, "unit": "rpm"}
